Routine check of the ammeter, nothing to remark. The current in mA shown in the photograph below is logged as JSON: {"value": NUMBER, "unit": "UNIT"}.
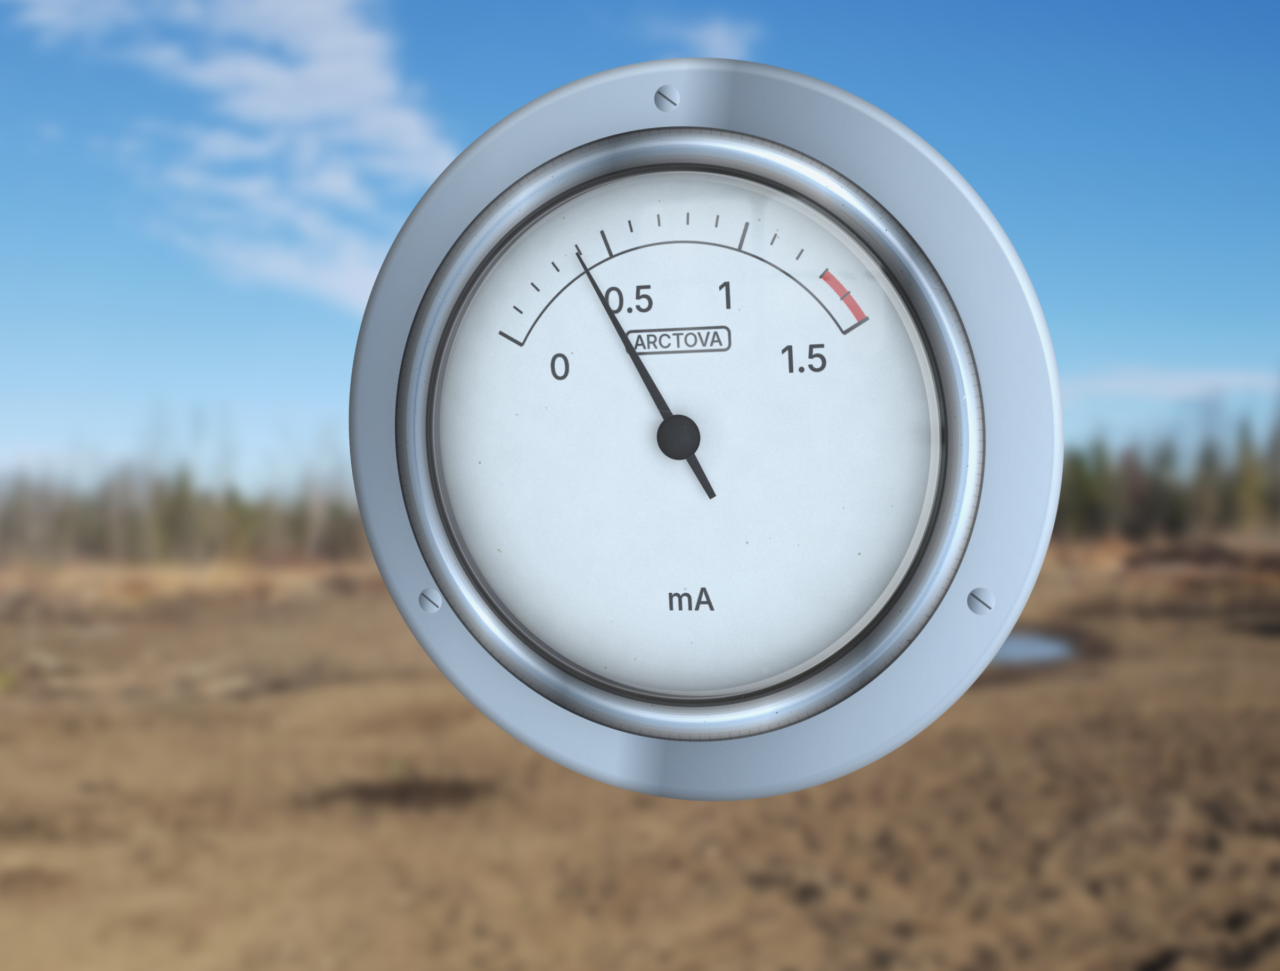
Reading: {"value": 0.4, "unit": "mA"}
